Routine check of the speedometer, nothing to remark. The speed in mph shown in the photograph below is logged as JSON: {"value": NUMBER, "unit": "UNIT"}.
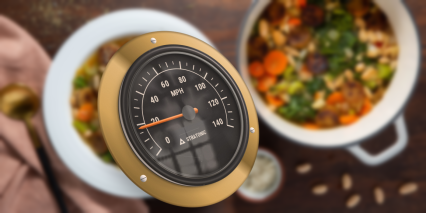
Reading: {"value": 17.5, "unit": "mph"}
